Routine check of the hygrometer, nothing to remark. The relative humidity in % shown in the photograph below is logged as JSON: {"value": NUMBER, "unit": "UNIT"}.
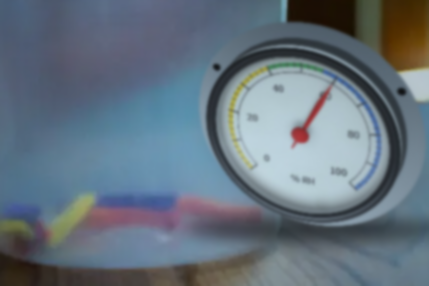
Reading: {"value": 60, "unit": "%"}
